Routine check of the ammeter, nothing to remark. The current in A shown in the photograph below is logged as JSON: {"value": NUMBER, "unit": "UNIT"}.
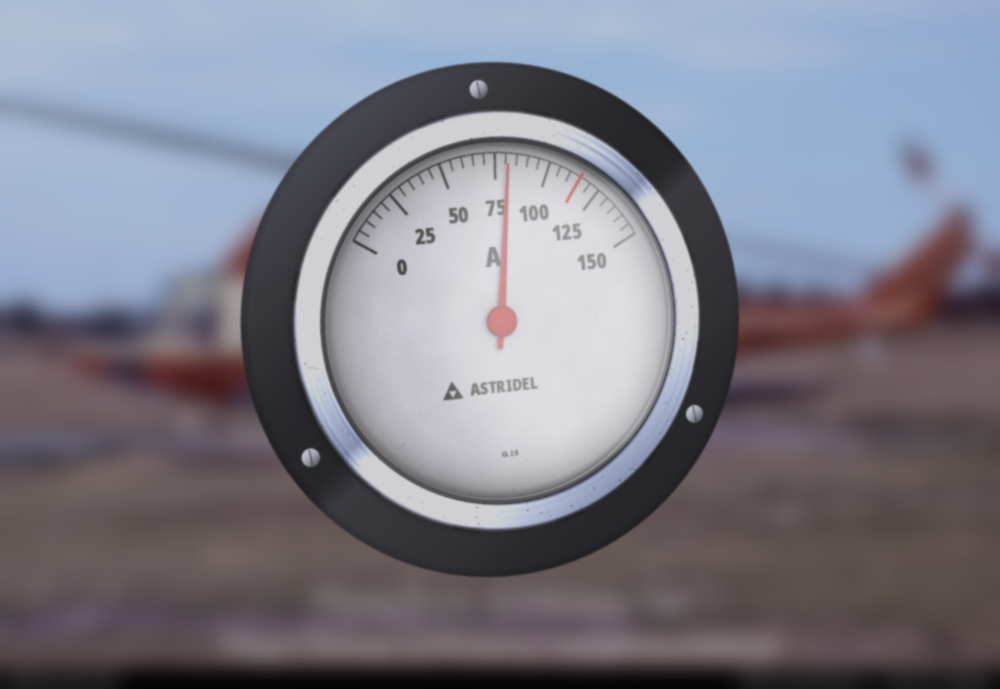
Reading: {"value": 80, "unit": "A"}
